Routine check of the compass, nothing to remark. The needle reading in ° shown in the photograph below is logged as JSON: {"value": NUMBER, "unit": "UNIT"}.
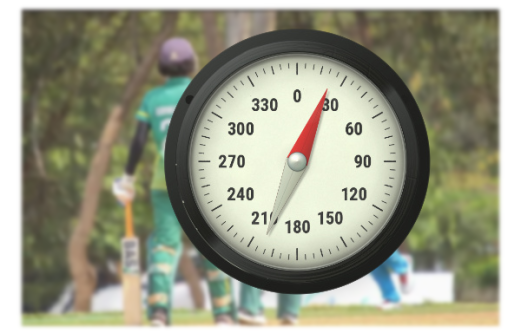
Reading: {"value": 22.5, "unit": "°"}
